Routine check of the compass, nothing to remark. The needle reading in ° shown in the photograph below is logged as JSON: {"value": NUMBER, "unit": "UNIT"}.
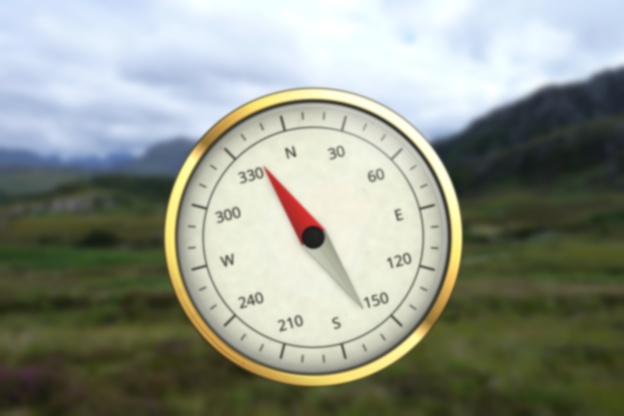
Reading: {"value": 340, "unit": "°"}
